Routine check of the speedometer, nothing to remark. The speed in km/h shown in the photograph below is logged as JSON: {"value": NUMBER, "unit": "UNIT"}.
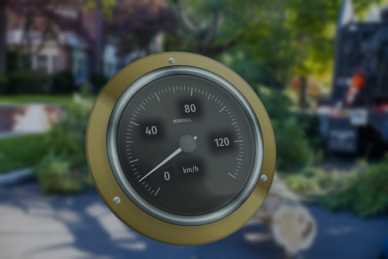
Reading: {"value": 10, "unit": "km/h"}
